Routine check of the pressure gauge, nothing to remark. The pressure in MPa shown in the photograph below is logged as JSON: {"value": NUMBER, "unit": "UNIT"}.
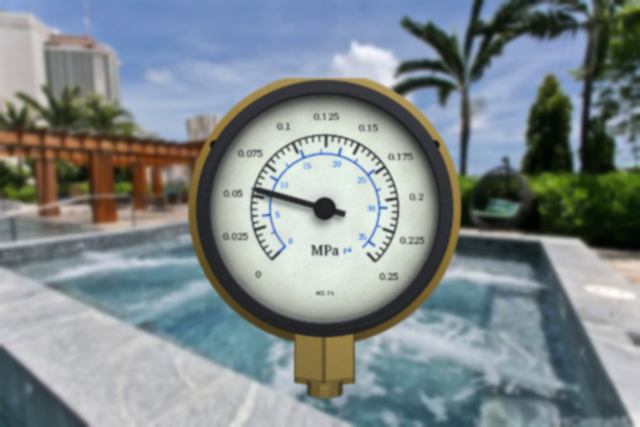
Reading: {"value": 0.055, "unit": "MPa"}
